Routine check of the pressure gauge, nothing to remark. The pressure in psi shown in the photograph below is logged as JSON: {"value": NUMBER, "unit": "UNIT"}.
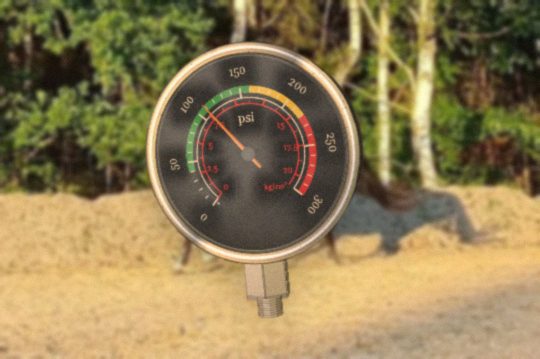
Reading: {"value": 110, "unit": "psi"}
